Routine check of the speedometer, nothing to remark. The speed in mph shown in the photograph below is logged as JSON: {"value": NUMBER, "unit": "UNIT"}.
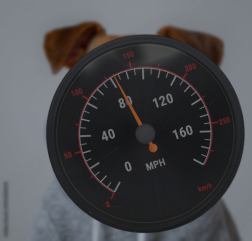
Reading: {"value": 82.5, "unit": "mph"}
